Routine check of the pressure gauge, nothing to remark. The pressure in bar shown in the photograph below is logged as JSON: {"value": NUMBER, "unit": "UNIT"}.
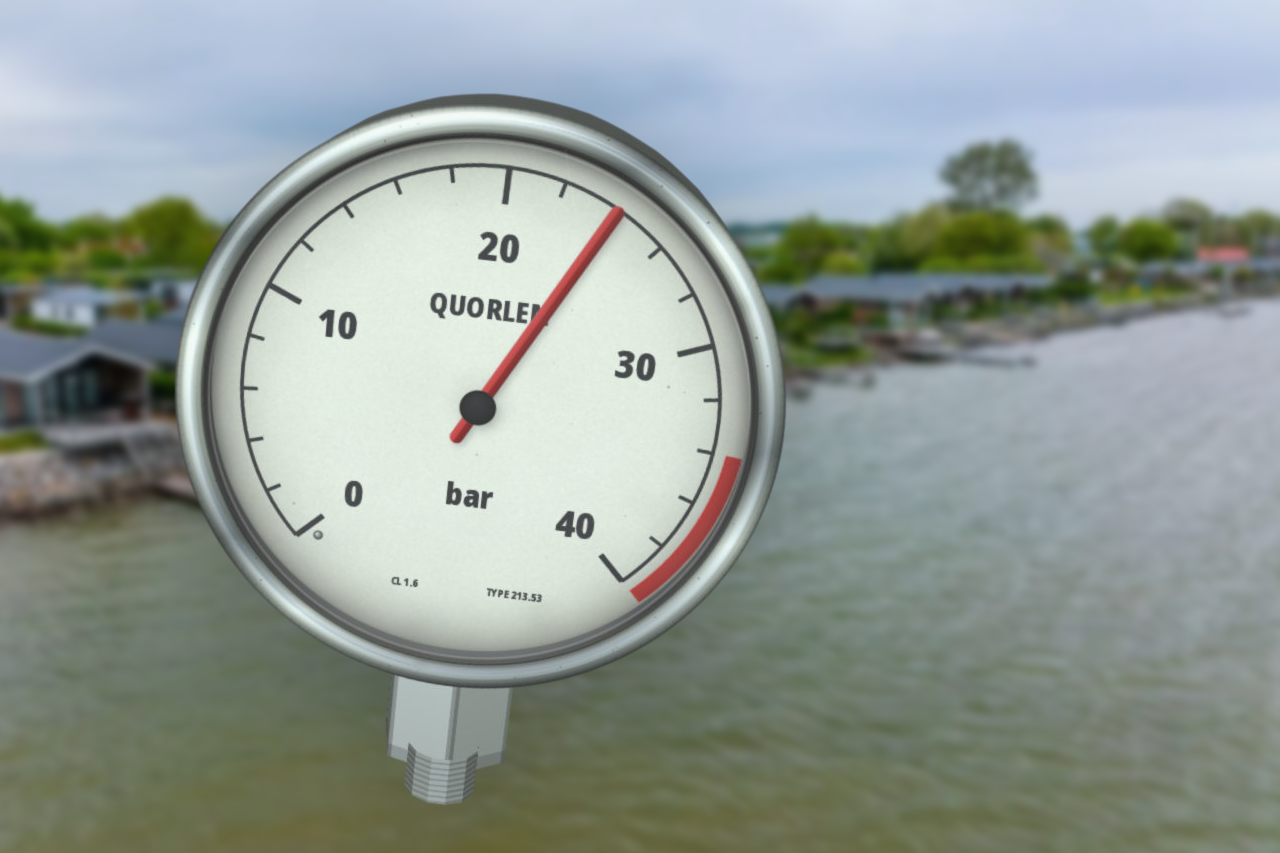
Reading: {"value": 24, "unit": "bar"}
